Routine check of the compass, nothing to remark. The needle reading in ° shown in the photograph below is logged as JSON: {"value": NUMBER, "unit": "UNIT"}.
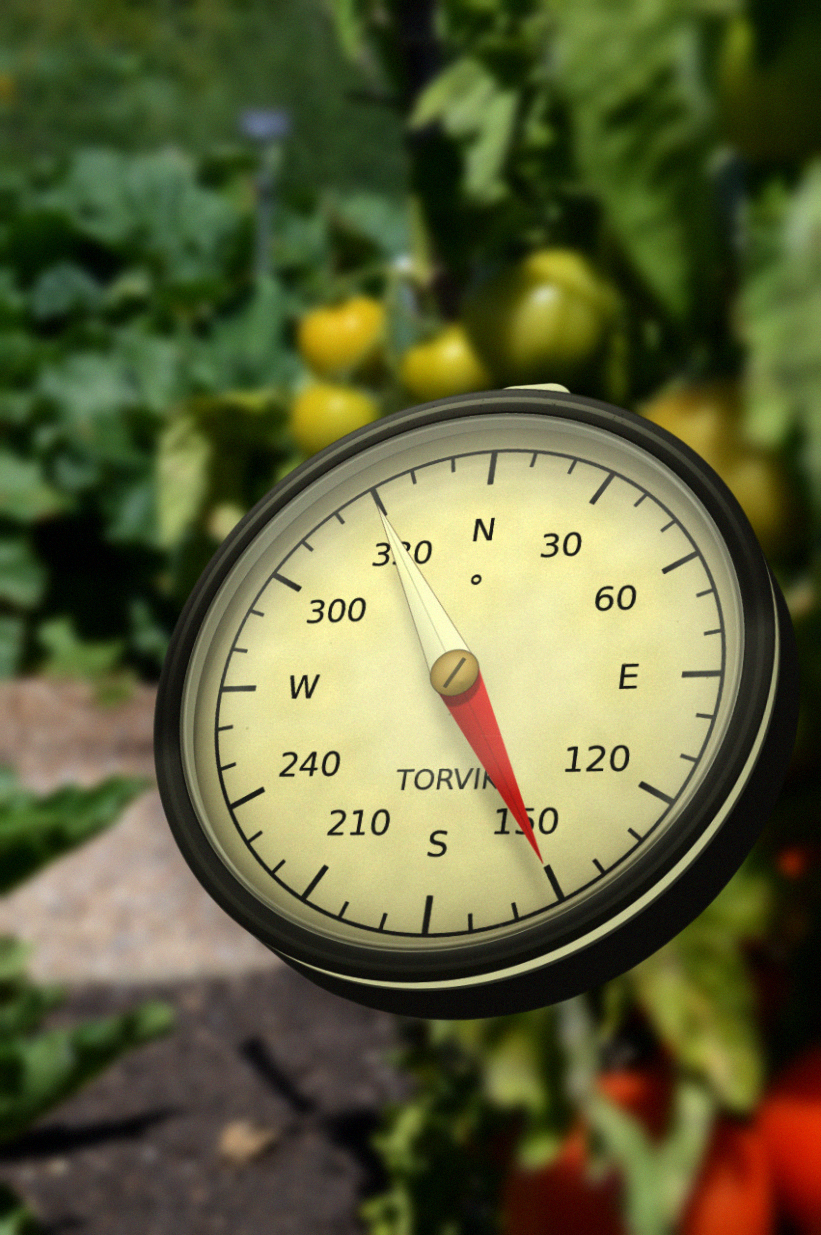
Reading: {"value": 150, "unit": "°"}
